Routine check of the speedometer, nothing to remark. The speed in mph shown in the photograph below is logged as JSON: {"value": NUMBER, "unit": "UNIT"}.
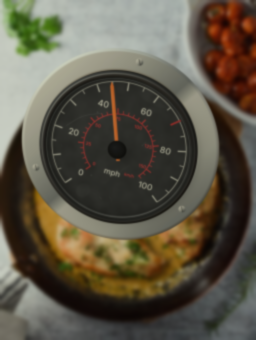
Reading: {"value": 45, "unit": "mph"}
